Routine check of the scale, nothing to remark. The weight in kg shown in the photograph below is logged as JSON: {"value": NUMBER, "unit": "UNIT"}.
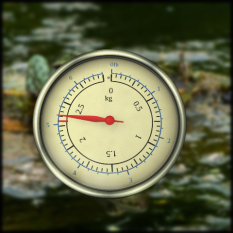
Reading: {"value": 2.35, "unit": "kg"}
